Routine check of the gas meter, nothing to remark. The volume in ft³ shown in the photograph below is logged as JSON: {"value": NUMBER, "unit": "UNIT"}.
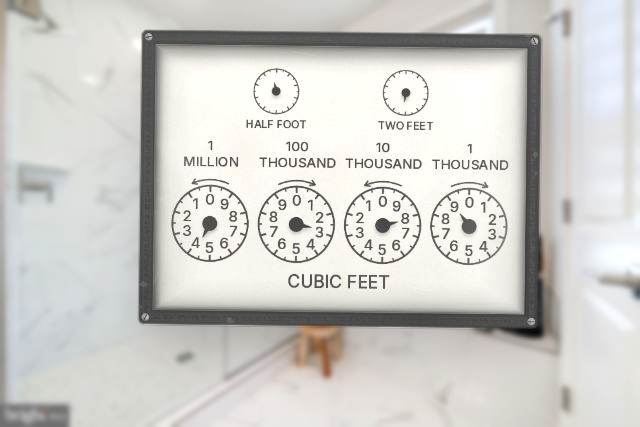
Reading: {"value": 427900, "unit": "ft³"}
